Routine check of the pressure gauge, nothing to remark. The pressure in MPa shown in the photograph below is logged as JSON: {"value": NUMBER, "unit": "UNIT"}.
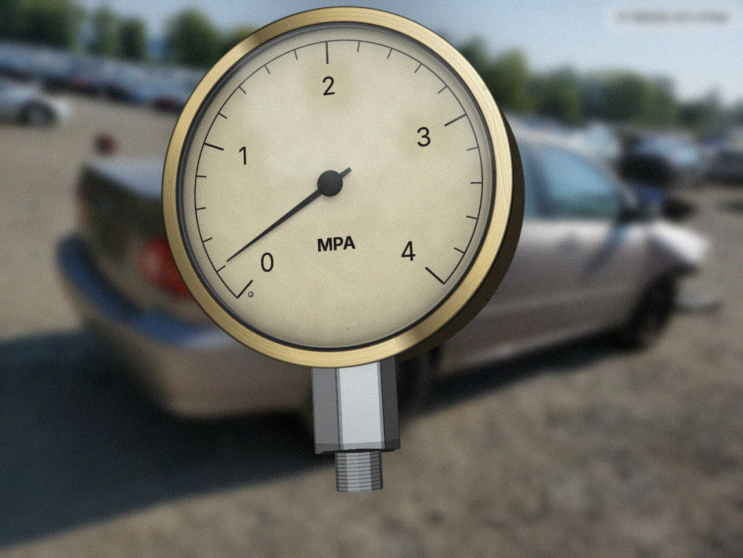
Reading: {"value": 0.2, "unit": "MPa"}
